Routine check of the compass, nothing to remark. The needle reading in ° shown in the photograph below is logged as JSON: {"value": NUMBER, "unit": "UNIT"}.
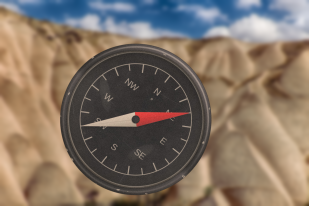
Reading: {"value": 45, "unit": "°"}
